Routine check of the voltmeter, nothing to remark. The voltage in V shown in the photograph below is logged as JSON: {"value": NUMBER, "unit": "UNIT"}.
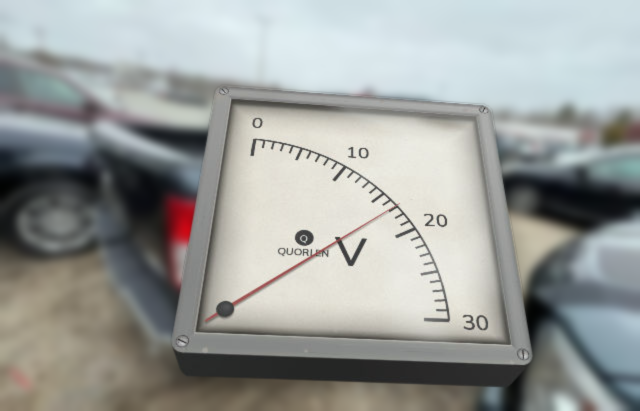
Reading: {"value": 17, "unit": "V"}
